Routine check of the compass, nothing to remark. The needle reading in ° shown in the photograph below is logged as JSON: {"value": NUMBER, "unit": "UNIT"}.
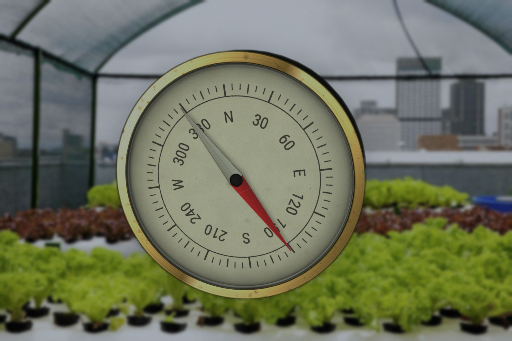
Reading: {"value": 150, "unit": "°"}
